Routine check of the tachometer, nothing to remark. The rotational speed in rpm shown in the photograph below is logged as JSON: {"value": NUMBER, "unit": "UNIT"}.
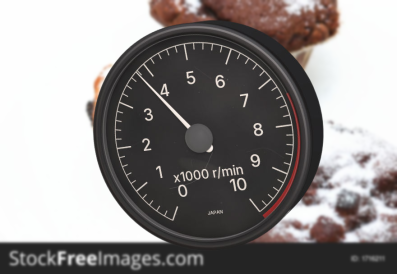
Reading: {"value": 3800, "unit": "rpm"}
